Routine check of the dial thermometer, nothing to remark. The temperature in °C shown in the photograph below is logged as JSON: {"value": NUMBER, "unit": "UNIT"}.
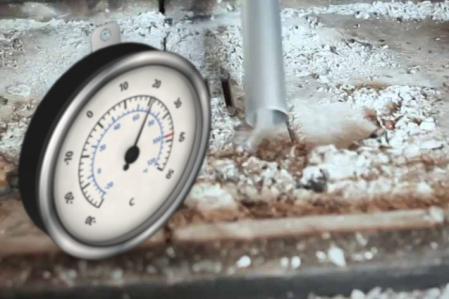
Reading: {"value": 20, "unit": "°C"}
